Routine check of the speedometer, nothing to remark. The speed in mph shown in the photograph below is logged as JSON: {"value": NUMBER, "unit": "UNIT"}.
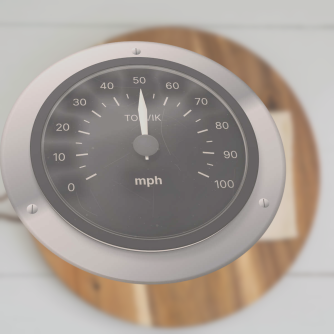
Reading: {"value": 50, "unit": "mph"}
